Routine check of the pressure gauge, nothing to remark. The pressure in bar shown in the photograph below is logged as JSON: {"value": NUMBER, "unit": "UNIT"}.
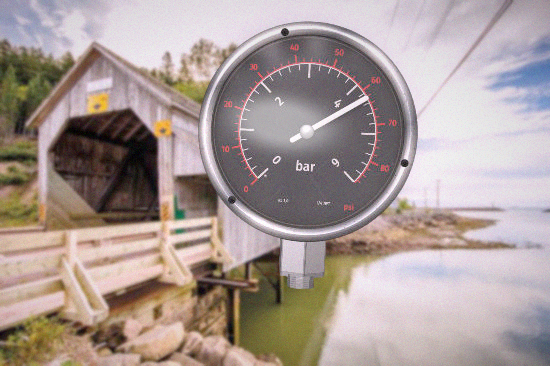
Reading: {"value": 4.3, "unit": "bar"}
